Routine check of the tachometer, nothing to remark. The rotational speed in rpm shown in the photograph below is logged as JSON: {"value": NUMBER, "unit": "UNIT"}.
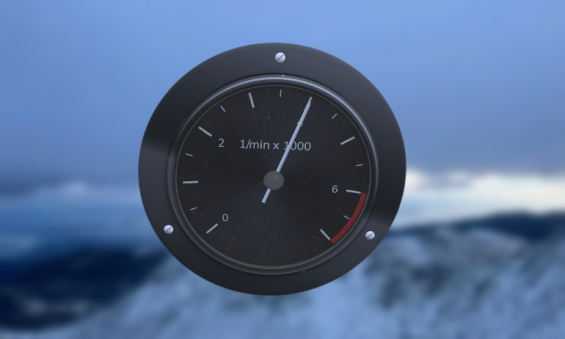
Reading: {"value": 4000, "unit": "rpm"}
